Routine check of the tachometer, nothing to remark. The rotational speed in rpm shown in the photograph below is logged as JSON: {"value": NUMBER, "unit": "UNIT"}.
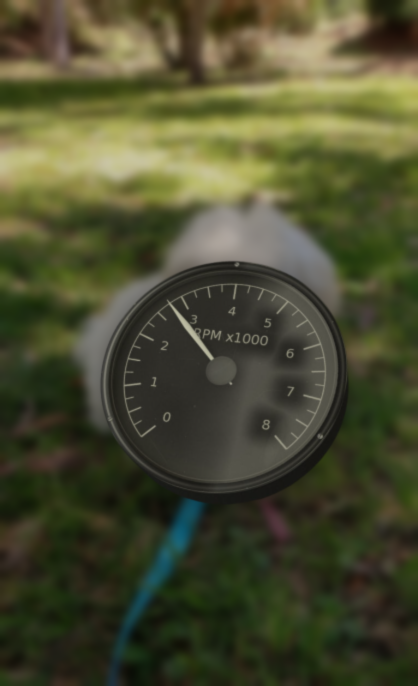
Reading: {"value": 2750, "unit": "rpm"}
